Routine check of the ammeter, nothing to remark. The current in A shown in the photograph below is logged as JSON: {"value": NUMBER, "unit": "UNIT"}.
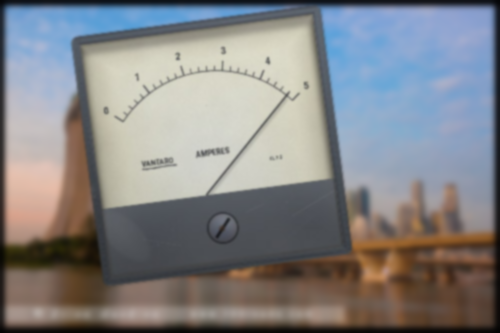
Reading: {"value": 4.8, "unit": "A"}
